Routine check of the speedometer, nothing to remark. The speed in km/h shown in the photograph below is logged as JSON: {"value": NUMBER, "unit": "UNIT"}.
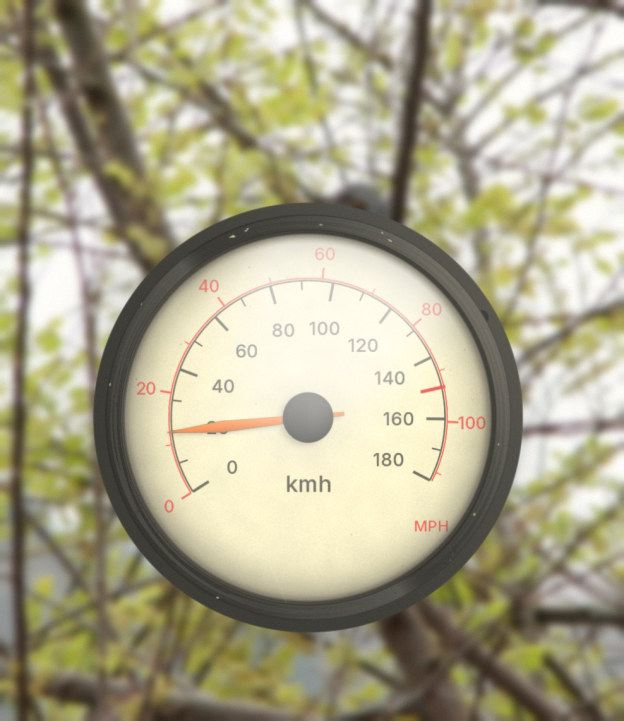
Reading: {"value": 20, "unit": "km/h"}
